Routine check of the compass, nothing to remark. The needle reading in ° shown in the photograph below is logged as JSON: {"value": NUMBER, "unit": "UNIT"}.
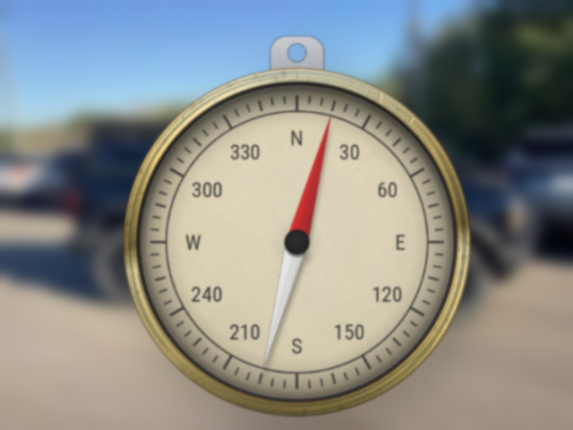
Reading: {"value": 15, "unit": "°"}
